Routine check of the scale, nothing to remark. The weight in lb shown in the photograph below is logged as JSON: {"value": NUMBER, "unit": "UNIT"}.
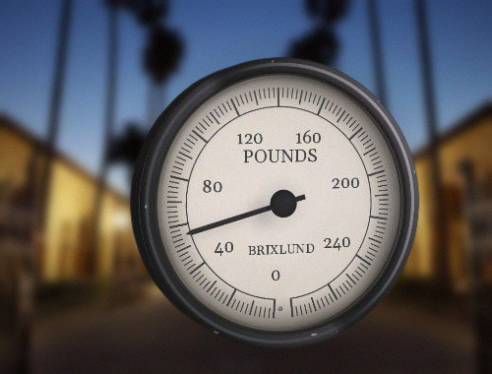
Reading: {"value": 56, "unit": "lb"}
